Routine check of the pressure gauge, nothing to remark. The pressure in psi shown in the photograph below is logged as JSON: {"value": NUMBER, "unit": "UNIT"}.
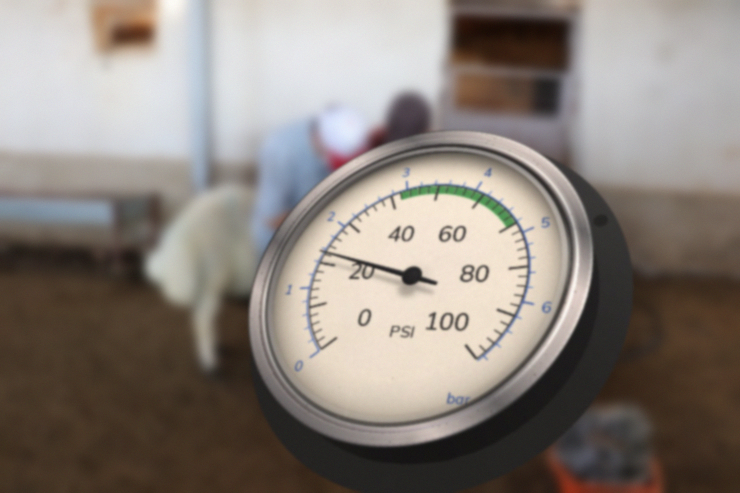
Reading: {"value": 22, "unit": "psi"}
